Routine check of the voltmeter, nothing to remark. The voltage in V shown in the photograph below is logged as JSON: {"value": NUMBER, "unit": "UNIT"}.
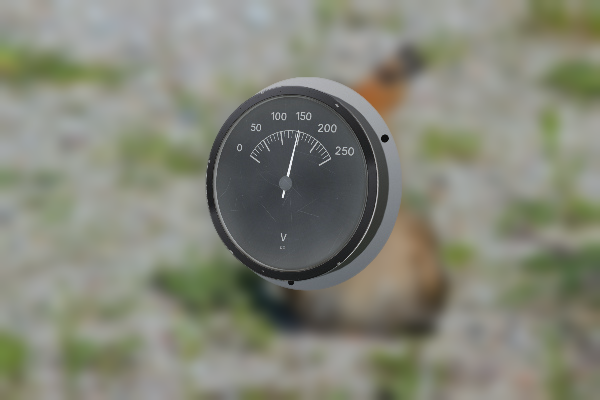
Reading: {"value": 150, "unit": "V"}
